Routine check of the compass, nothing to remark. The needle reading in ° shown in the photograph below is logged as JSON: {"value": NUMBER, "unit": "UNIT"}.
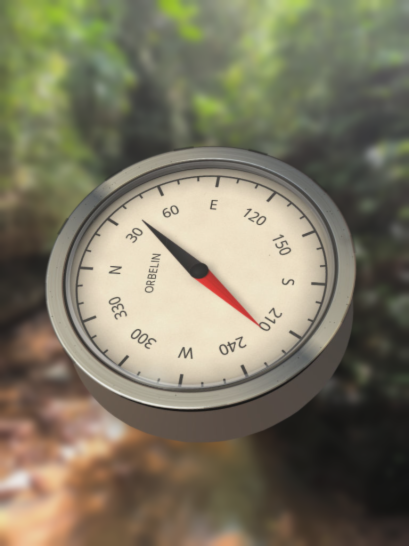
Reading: {"value": 220, "unit": "°"}
